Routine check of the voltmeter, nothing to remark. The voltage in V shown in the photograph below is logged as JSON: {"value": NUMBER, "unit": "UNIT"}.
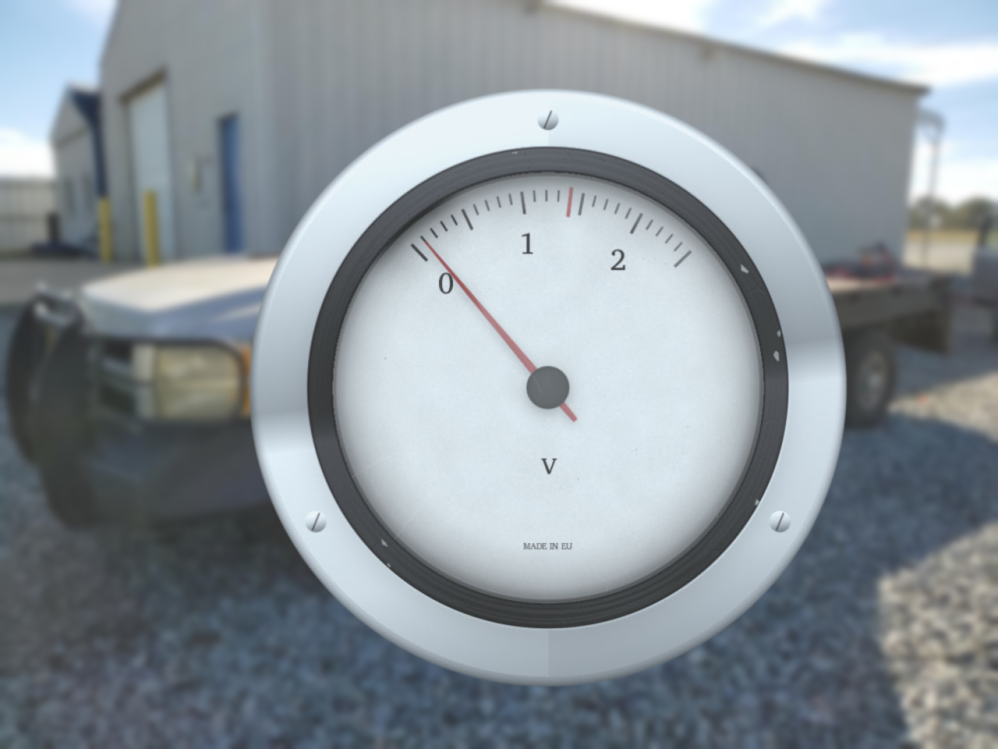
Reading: {"value": 0.1, "unit": "V"}
